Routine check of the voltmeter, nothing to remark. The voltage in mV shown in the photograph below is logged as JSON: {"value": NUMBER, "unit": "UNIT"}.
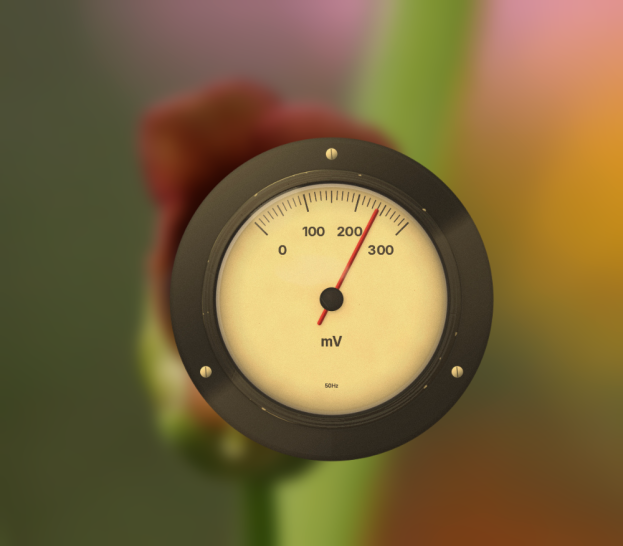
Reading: {"value": 240, "unit": "mV"}
